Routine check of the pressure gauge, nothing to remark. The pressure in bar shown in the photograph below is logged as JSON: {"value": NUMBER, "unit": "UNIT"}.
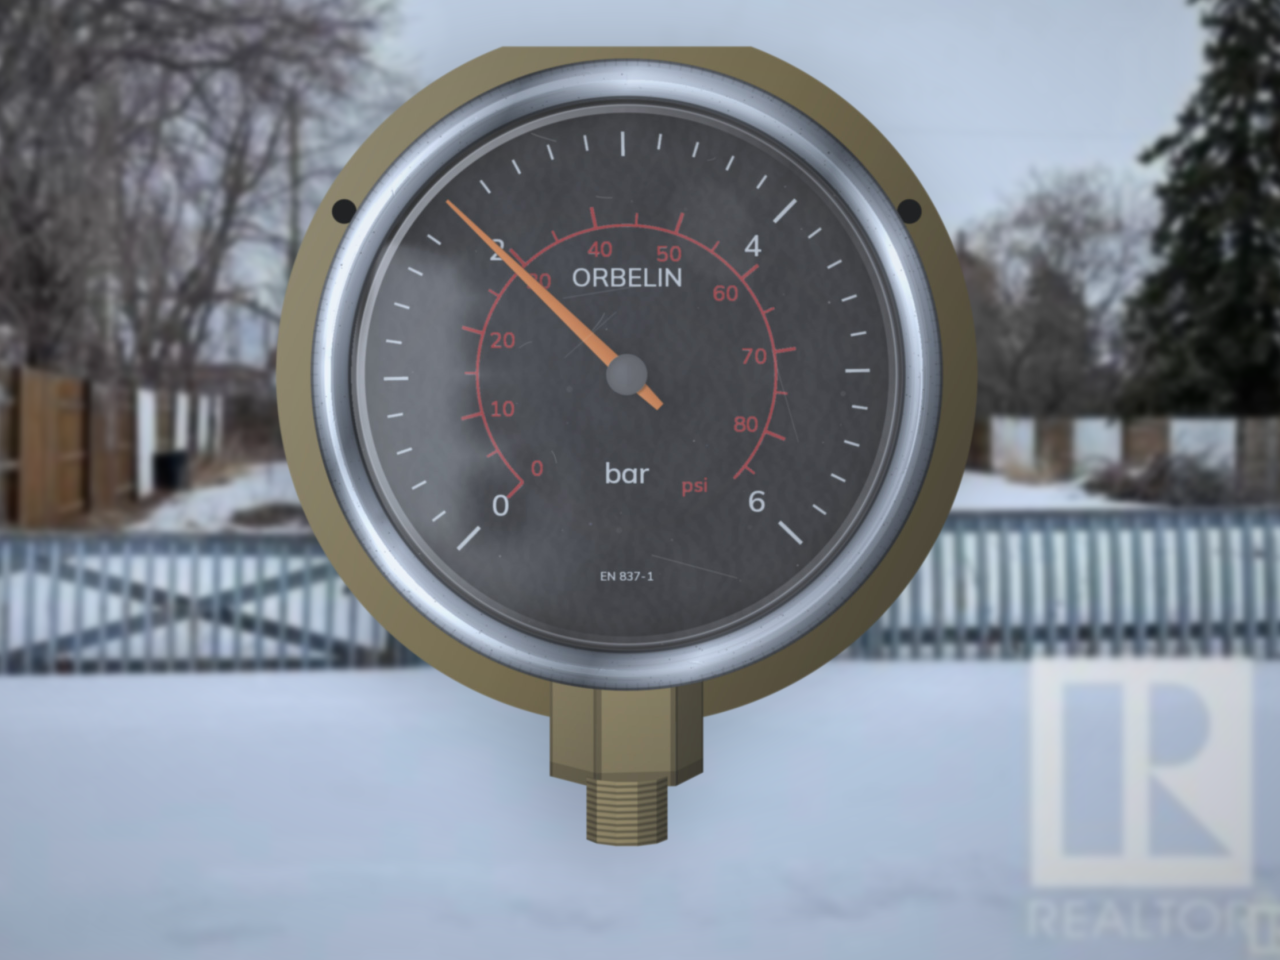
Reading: {"value": 2, "unit": "bar"}
